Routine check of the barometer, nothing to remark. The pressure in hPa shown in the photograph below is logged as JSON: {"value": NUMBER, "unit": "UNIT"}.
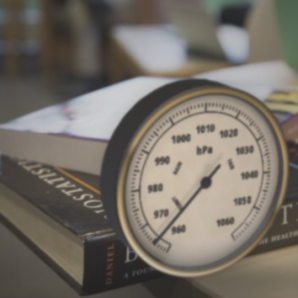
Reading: {"value": 965, "unit": "hPa"}
